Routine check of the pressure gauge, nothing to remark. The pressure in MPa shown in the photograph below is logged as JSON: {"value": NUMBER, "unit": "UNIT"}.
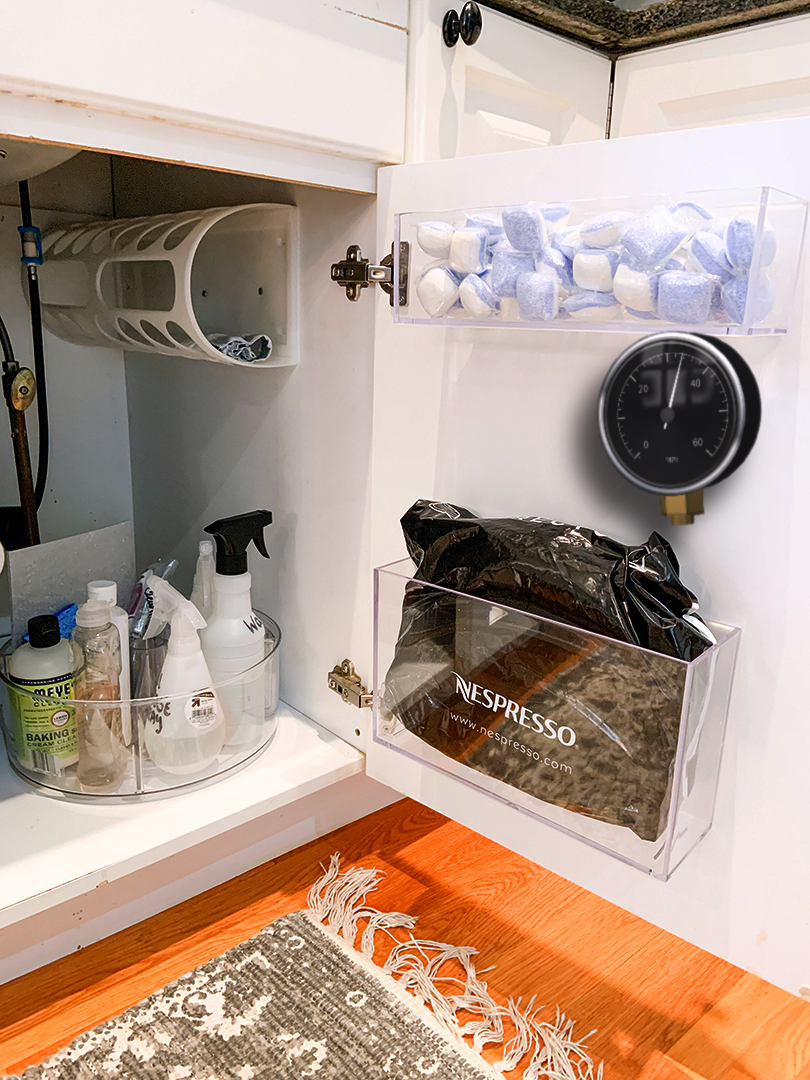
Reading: {"value": 34, "unit": "MPa"}
